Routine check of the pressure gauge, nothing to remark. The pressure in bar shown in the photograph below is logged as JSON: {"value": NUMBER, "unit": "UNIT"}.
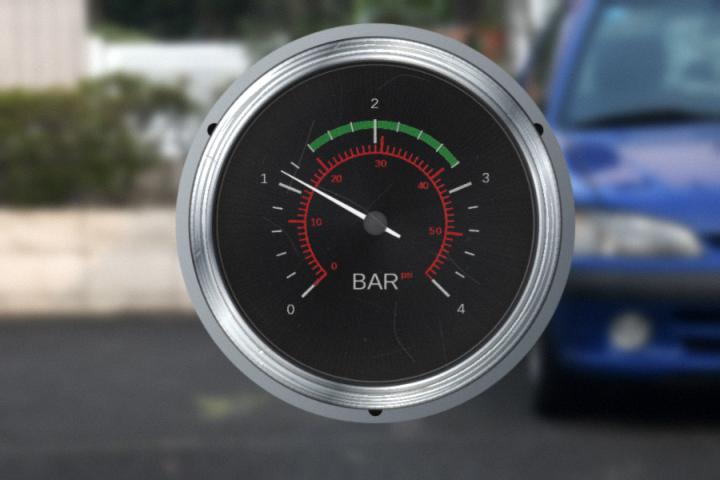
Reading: {"value": 1.1, "unit": "bar"}
